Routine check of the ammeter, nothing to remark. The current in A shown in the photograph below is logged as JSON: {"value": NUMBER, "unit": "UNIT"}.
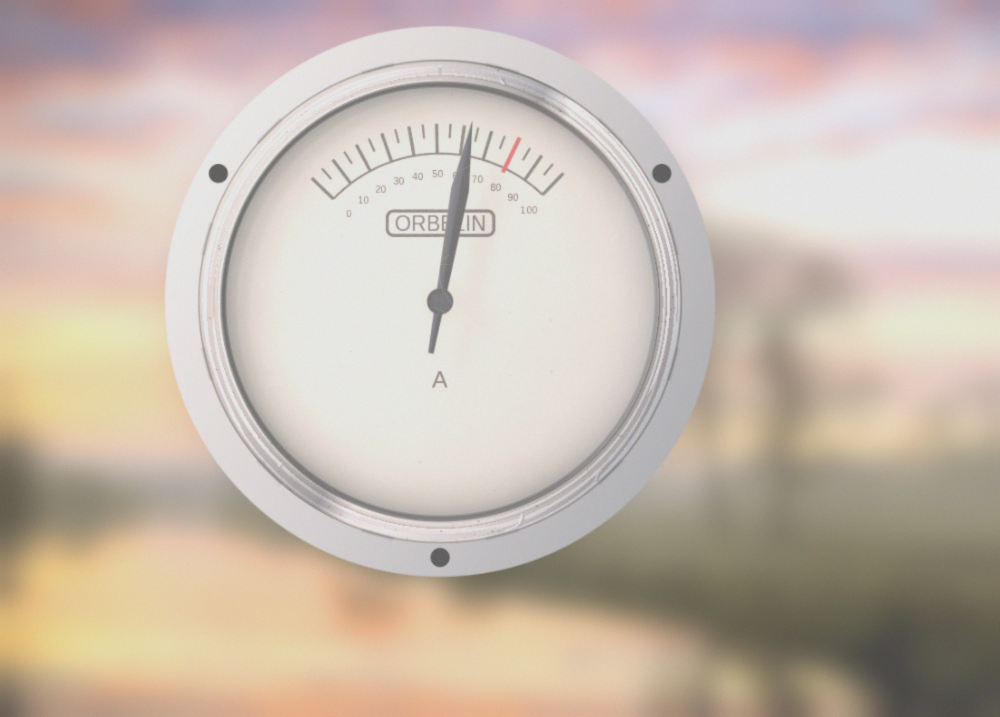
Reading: {"value": 62.5, "unit": "A"}
